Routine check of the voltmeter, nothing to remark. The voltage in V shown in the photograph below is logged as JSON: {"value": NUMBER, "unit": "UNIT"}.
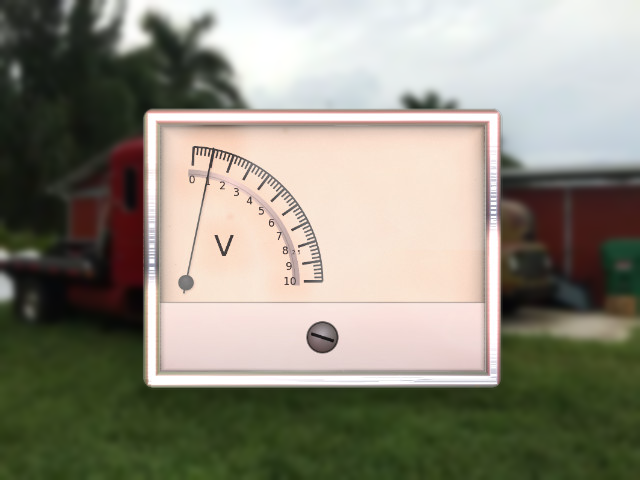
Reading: {"value": 1, "unit": "V"}
